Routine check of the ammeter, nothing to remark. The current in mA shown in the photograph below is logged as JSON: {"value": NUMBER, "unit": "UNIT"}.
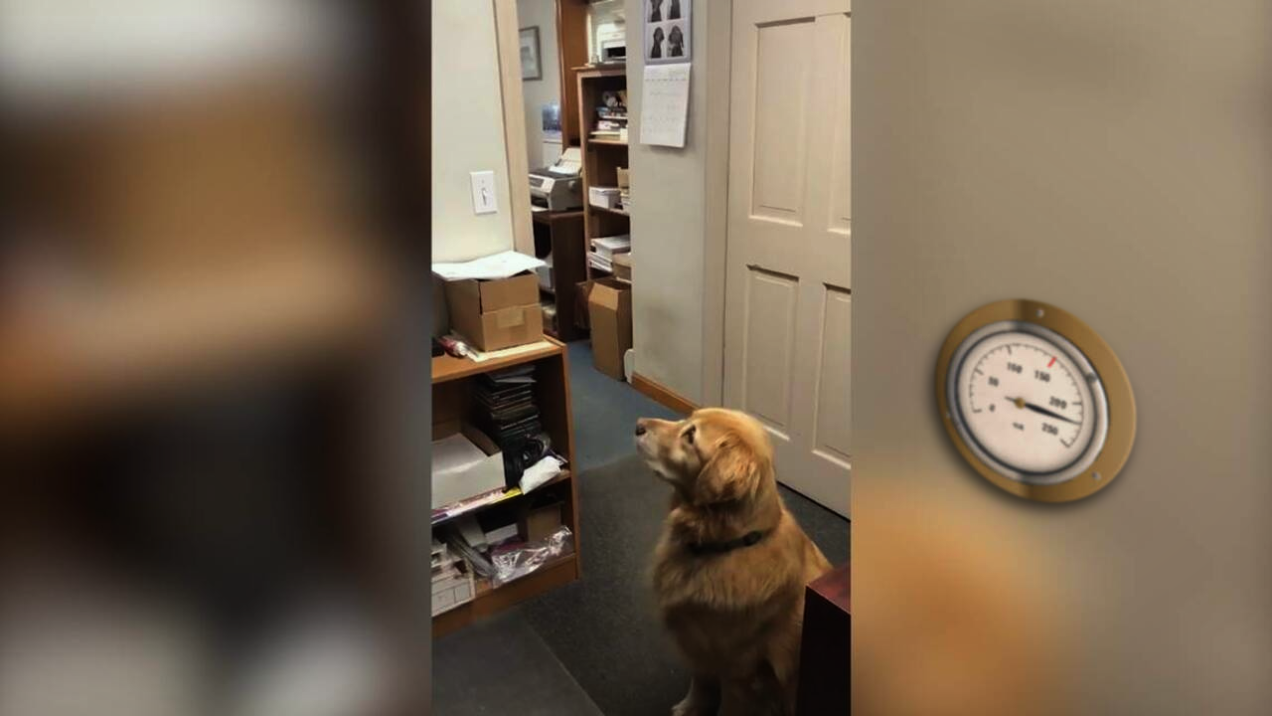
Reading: {"value": 220, "unit": "mA"}
